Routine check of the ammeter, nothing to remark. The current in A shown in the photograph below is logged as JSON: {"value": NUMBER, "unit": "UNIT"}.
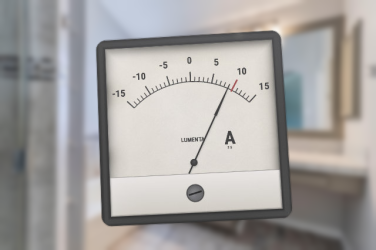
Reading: {"value": 9, "unit": "A"}
